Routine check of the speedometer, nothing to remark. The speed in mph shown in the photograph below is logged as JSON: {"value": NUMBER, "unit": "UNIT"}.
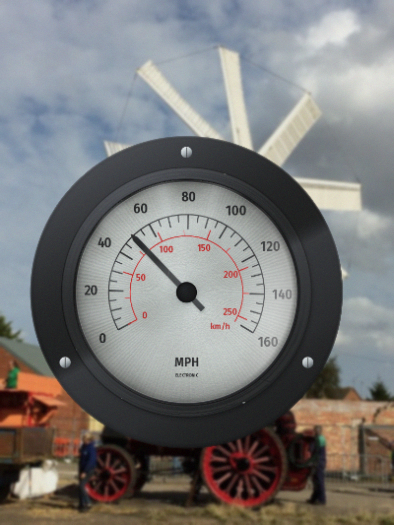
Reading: {"value": 50, "unit": "mph"}
